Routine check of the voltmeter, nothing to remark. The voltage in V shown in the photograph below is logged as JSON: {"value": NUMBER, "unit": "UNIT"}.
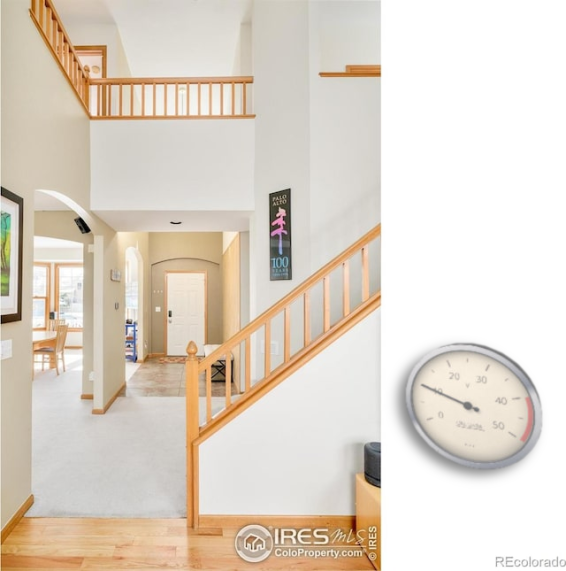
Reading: {"value": 10, "unit": "V"}
